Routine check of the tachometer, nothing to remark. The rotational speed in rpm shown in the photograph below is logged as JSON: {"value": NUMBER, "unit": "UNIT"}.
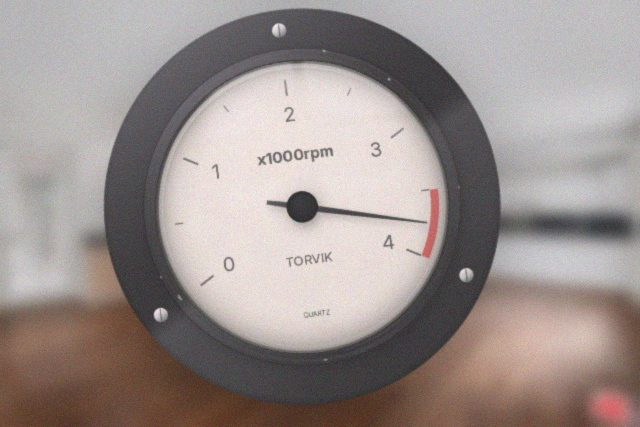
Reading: {"value": 3750, "unit": "rpm"}
